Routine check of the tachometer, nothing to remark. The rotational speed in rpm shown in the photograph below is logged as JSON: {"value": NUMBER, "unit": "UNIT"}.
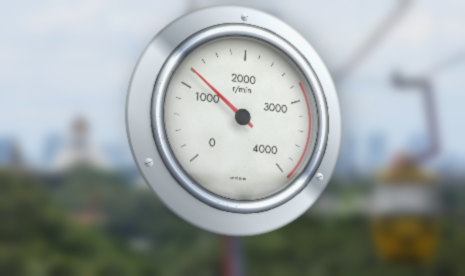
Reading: {"value": 1200, "unit": "rpm"}
